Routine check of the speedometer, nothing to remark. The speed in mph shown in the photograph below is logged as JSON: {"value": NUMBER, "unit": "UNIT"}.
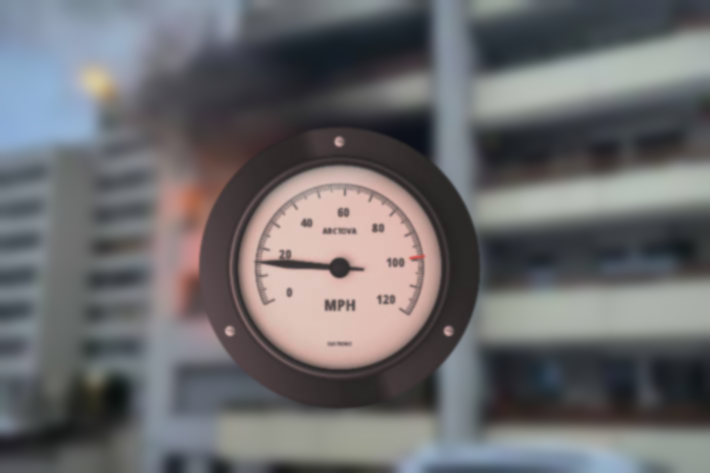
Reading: {"value": 15, "unit": "mph"}
